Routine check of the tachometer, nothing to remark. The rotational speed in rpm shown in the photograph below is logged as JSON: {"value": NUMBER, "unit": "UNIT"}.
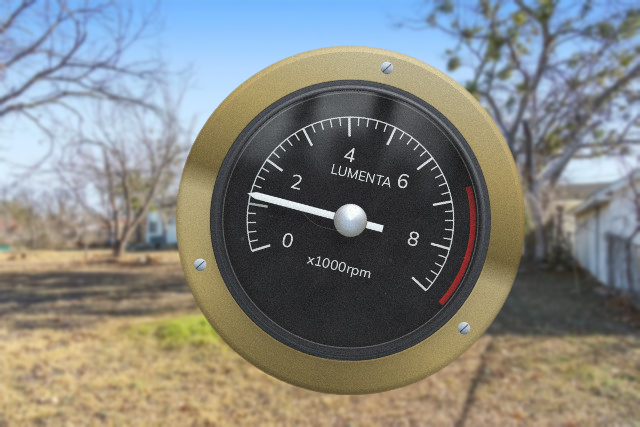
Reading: {"value": 1200, "unit": "rpm"}
